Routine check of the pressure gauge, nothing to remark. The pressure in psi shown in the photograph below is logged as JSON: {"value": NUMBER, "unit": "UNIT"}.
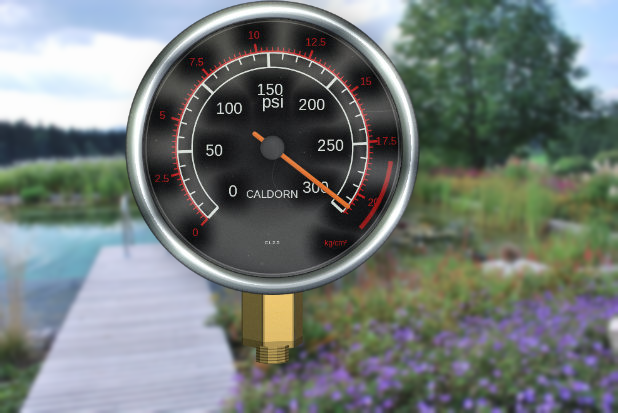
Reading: {"value": 295, "unit": "psi"}
